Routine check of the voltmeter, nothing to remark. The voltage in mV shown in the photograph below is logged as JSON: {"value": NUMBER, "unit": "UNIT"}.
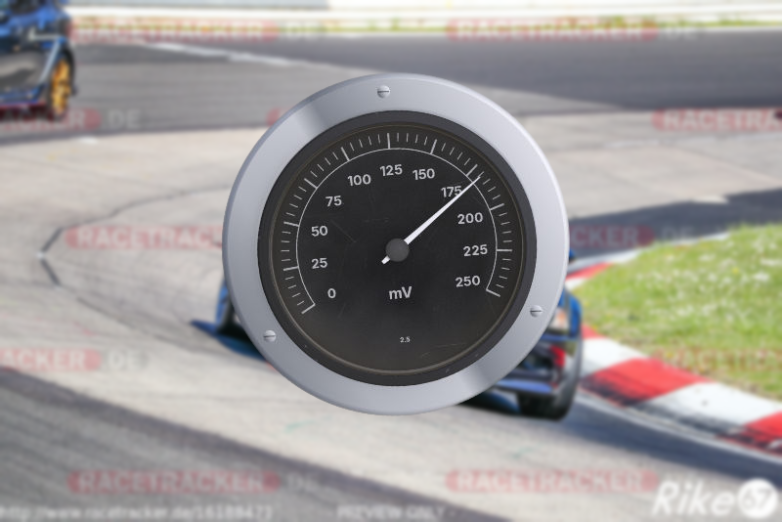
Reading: {"value": 180, "unit": "mV"}
